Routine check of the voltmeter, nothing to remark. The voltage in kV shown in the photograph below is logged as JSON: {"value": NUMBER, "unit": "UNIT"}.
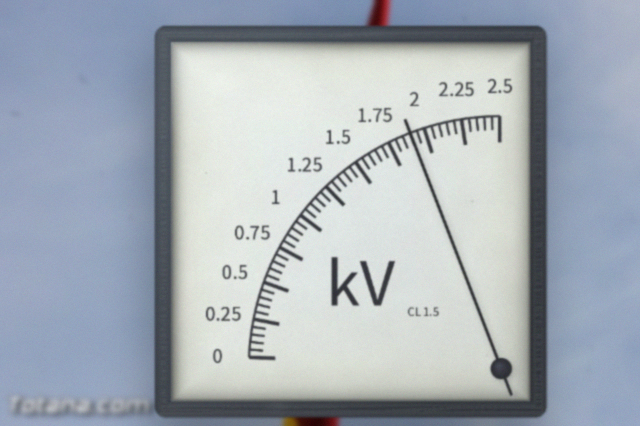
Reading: {"value": 1.9, "unit": "kV"}
